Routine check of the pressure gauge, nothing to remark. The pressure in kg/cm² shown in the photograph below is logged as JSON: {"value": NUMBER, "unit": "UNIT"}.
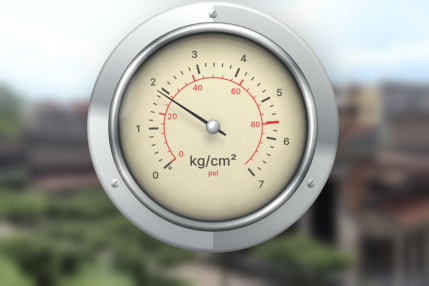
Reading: {"value": 1.9, "unit": "kg/cm²"}
